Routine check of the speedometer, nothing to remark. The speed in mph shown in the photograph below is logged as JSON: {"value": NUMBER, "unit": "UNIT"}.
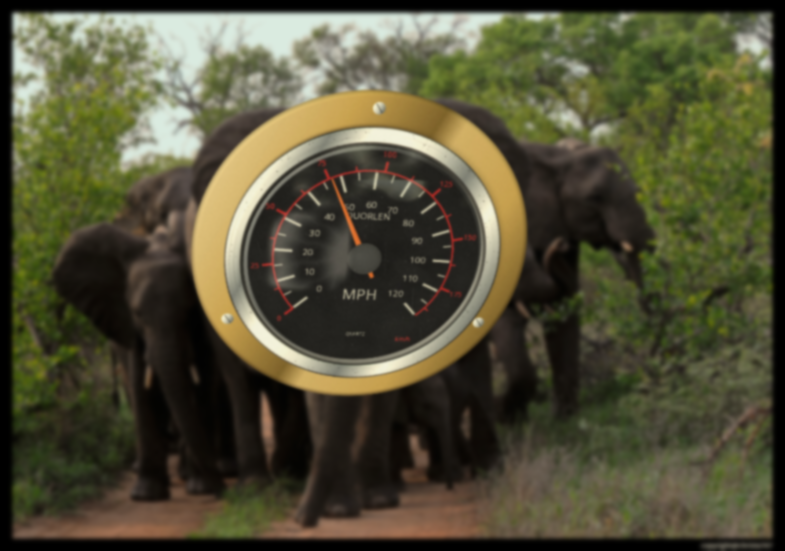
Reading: {"value": 47.5, "unit": "mph"}
